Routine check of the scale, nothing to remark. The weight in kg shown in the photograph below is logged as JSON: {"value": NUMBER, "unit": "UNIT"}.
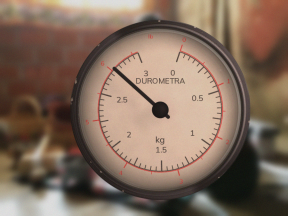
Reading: {"value": 2.75, "unit": "kg"}
